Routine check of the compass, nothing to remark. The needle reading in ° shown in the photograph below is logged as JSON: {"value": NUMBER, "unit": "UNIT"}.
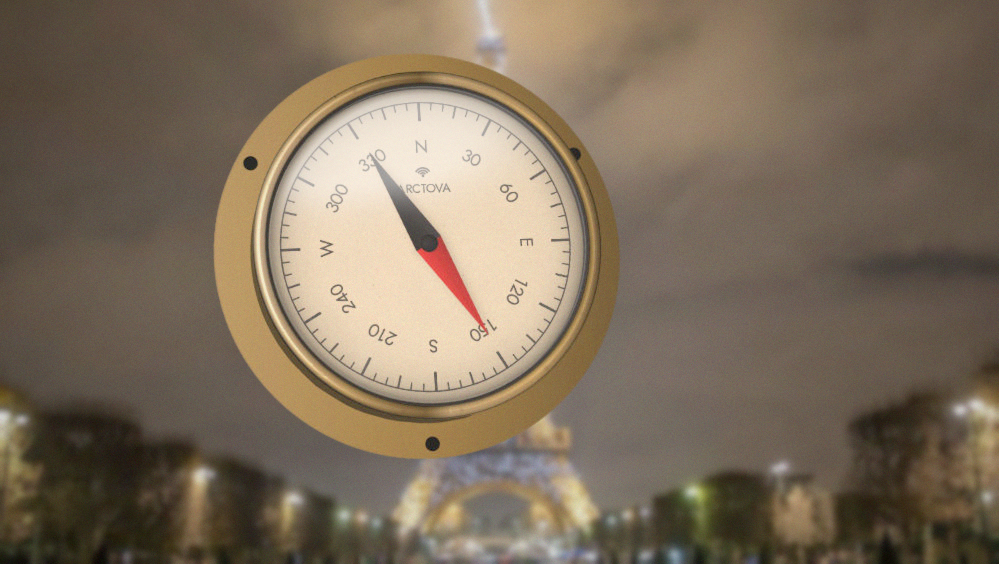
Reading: {"value": 150, "unit": "°"}
